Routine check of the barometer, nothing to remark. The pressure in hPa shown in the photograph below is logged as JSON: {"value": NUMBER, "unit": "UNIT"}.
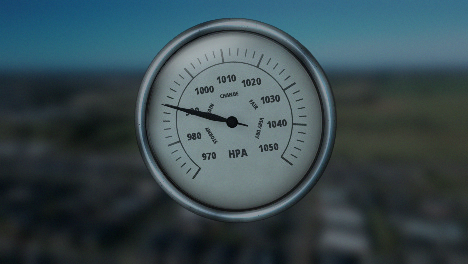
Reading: {"value": 990, "unit": "hPa"}
